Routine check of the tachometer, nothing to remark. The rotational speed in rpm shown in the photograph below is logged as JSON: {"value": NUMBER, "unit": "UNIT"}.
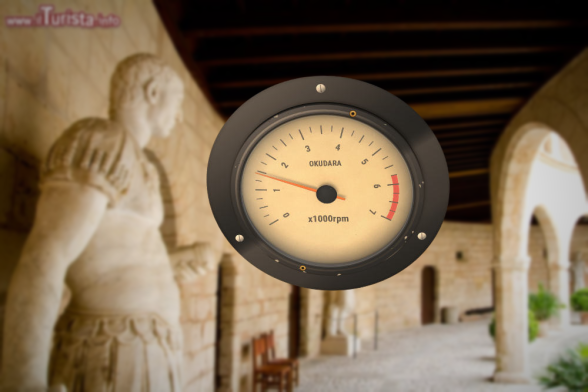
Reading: {"value": 1500, "unit": "rpm"}
